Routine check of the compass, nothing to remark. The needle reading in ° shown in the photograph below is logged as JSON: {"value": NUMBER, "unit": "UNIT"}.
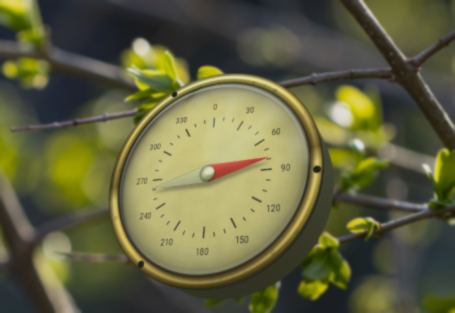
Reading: {"value": 80, "unit": "°"}
